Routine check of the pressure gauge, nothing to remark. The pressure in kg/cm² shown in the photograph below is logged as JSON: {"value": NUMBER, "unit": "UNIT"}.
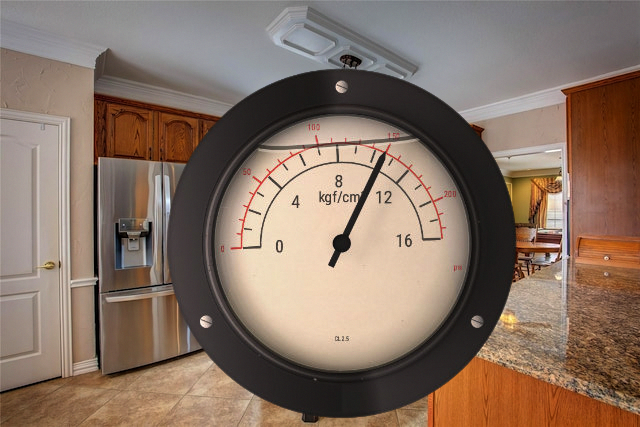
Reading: {"value": 10.5, "unit": "kg/cm²"}
